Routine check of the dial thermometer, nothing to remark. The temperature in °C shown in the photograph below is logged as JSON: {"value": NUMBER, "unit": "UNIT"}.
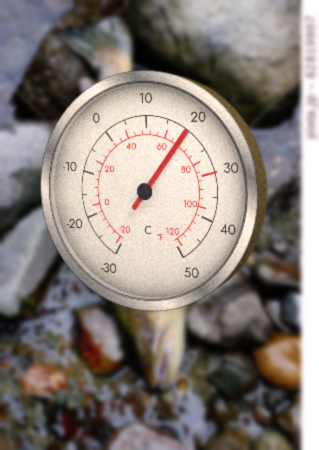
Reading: {"value": 20, "unit": "°C"}
